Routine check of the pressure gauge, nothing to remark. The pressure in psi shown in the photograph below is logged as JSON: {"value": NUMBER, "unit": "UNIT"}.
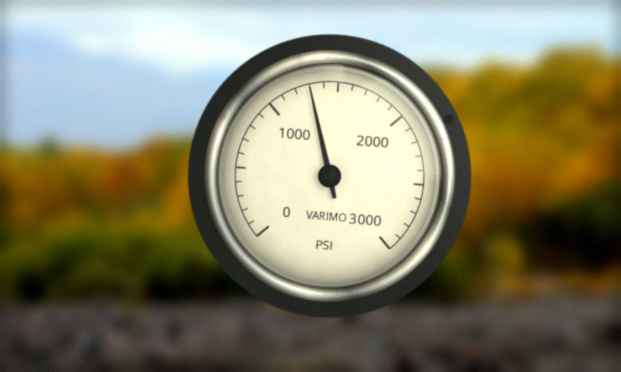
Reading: {"value": 1300, "unit": "psi"}
